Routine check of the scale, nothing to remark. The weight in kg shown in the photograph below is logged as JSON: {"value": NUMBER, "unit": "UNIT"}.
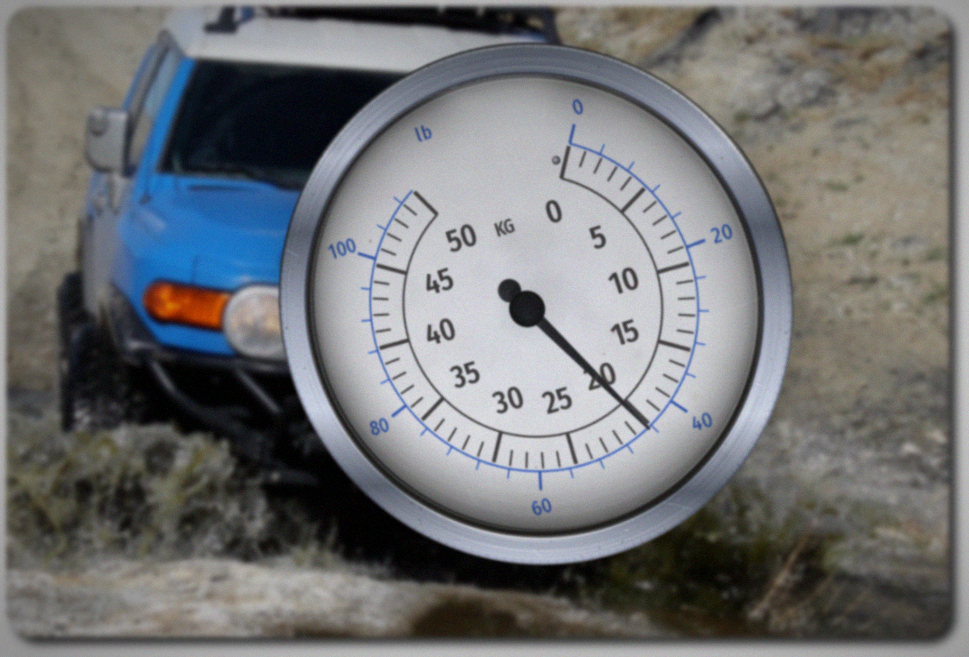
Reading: {"value": 20, "unit": "kg"}
